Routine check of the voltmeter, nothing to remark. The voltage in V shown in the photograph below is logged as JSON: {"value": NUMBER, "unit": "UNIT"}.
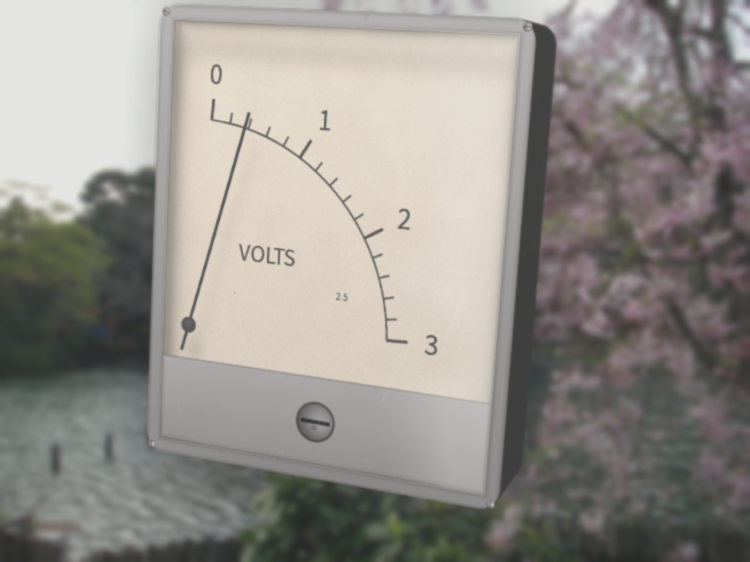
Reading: {"value": 0.4, "unit": "V"}
